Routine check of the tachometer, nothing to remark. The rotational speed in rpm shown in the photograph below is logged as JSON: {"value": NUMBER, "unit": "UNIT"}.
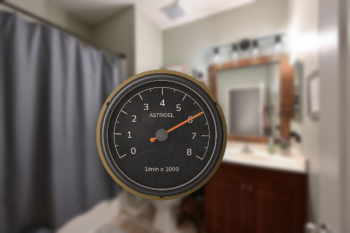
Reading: {"value": 6000, "unit": "rpm"}
